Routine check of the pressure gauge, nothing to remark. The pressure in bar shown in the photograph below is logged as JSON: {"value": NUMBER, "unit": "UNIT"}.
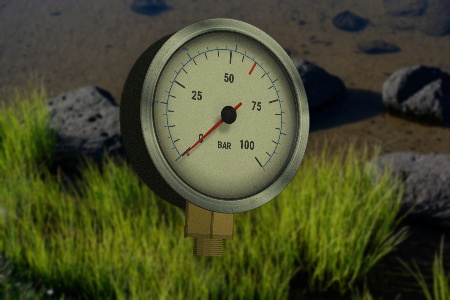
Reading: {"value": 0, "unit": "bar"}
